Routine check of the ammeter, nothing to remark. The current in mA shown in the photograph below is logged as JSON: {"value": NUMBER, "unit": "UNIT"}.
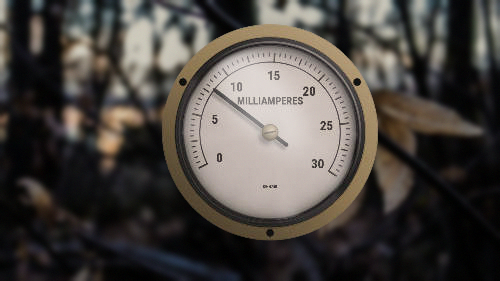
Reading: {"value": 8, "unit": "mA"}
